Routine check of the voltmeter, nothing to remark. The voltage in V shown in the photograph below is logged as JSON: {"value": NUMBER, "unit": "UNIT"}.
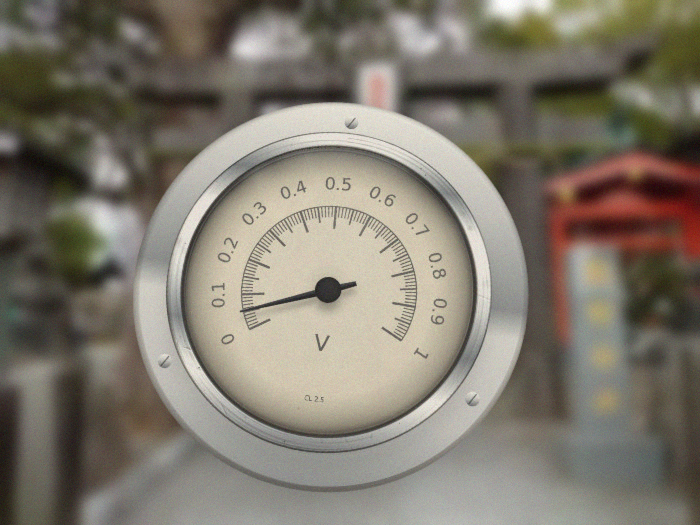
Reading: {"value": 0.05, "unit": "V"}
